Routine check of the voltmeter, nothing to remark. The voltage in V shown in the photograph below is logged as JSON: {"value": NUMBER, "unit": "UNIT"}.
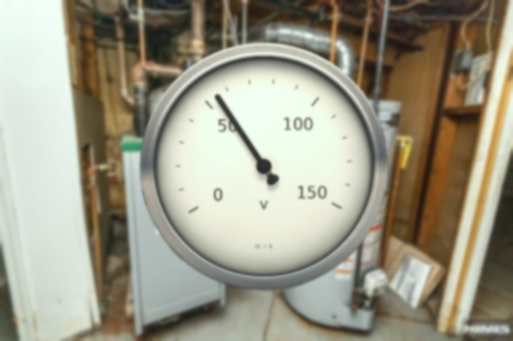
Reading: {"value": 55, "unit": "V"}
